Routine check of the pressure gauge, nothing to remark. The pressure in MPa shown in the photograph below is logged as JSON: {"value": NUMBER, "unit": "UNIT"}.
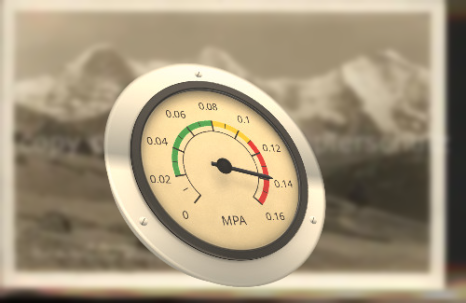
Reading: {"value": 0.14, "unit": "MPa"}
